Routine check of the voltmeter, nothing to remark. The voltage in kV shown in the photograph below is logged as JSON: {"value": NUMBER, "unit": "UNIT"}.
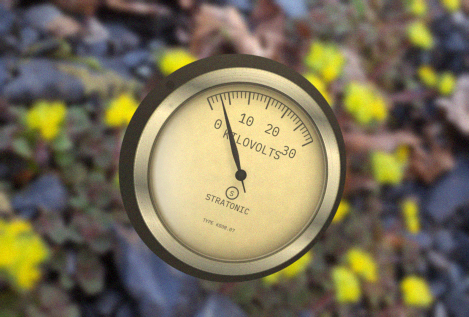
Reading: {"value": 3, "unit": "kV"}
